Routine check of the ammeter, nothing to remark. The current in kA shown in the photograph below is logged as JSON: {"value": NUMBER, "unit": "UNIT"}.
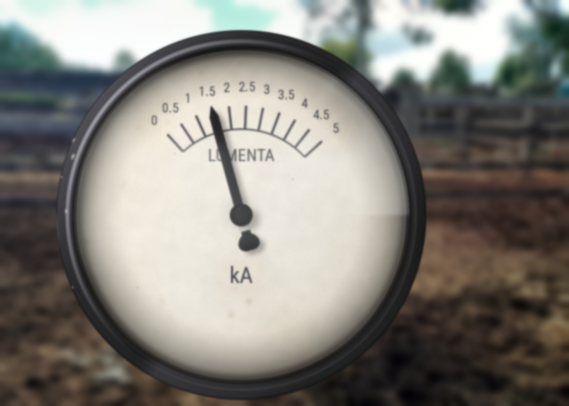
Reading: {"value": 1.5, "unit": "kA"}
